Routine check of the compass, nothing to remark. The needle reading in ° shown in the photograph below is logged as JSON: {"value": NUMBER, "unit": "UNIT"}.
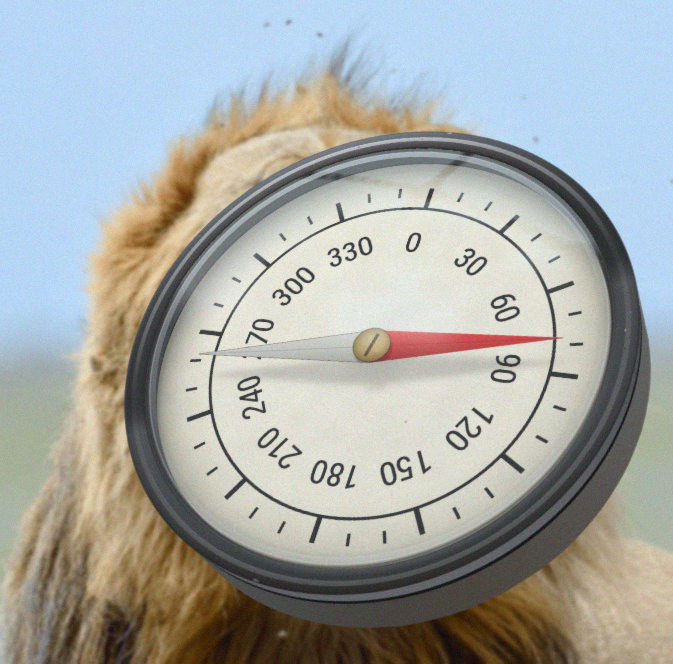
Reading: {"value": 80, "unit": "°"}
